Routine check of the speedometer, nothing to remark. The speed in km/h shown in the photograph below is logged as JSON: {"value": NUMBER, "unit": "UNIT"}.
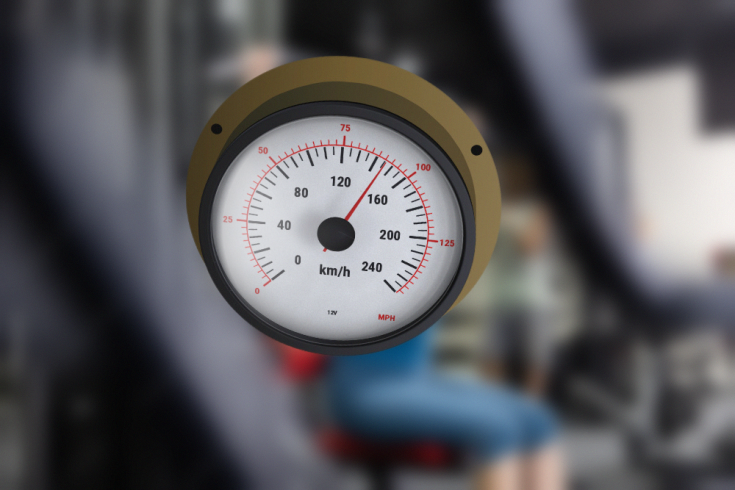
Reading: {"value": 145, "unit": "km/h"}
